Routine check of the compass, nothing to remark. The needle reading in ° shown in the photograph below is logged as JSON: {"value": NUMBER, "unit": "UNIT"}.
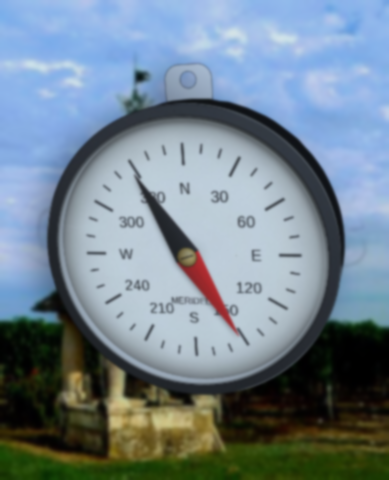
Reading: {"value": 150, "unit": "°"}
